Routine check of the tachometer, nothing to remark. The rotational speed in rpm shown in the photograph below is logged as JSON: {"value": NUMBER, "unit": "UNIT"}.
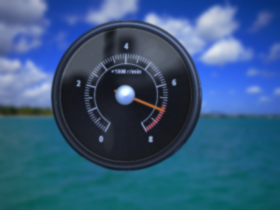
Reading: {"value": 7000, "unit": "rpm"}
